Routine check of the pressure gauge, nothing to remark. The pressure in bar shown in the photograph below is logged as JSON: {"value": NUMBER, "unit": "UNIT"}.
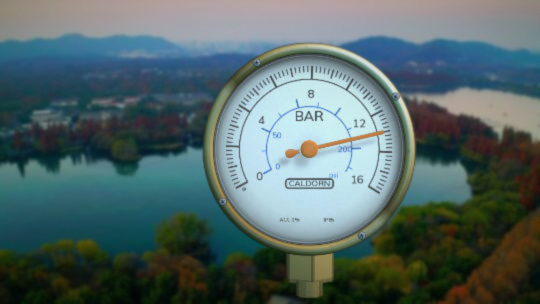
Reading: {"value": 13, "unit": "bar"}
